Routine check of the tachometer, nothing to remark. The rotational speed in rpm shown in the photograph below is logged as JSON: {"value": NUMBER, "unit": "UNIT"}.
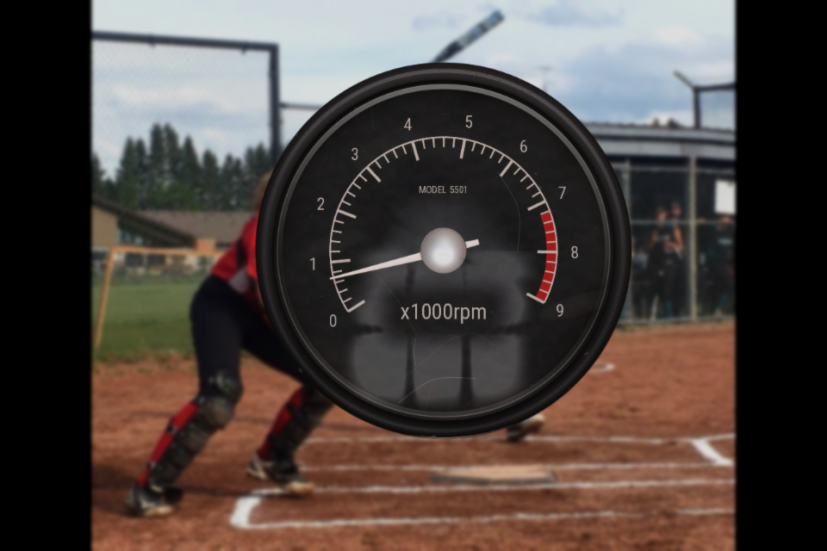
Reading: {"value": 700, "unit": "rpm"}
